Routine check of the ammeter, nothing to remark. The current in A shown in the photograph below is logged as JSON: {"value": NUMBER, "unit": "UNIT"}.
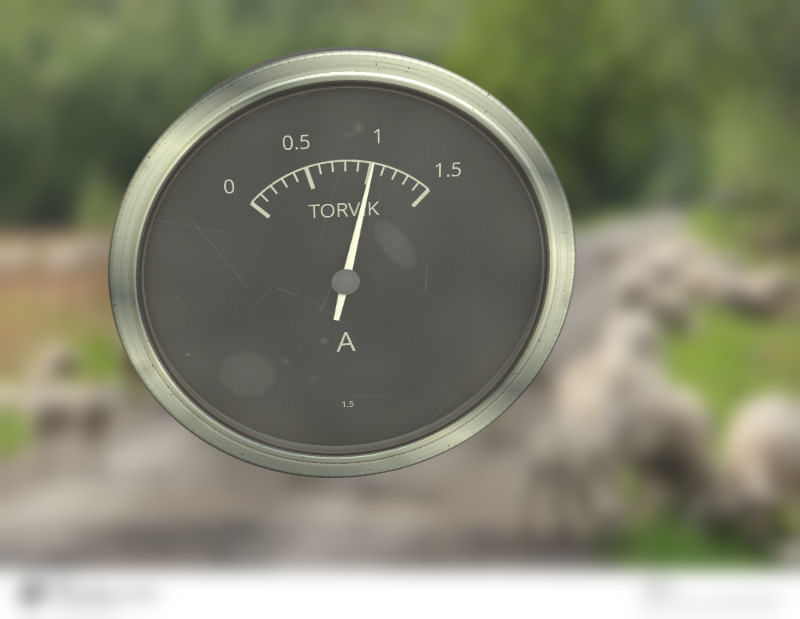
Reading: {"value": 1, "unit": "A"}
